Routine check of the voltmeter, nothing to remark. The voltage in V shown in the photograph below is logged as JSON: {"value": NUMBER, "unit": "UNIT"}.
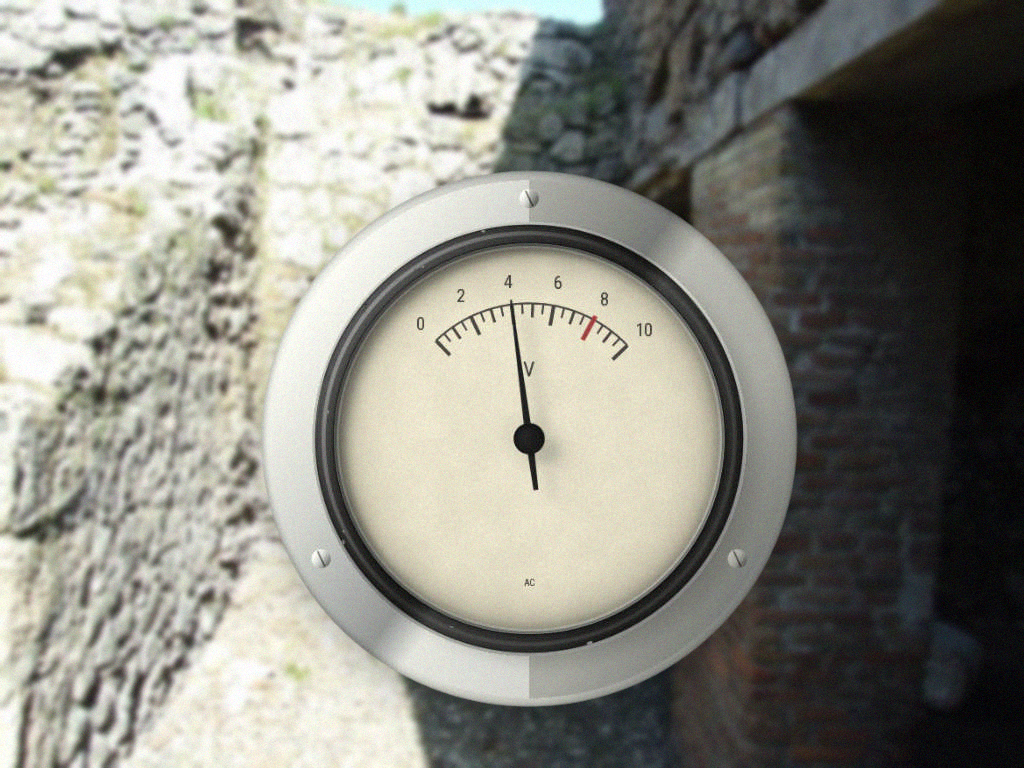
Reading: {"value": 4, "unit": "V"}
